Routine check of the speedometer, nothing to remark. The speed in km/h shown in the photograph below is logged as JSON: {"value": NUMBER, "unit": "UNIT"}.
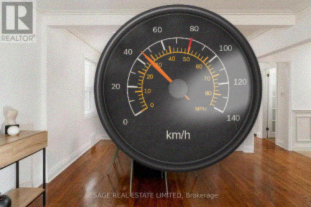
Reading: {"value": 45, "unit": "km/h"}
